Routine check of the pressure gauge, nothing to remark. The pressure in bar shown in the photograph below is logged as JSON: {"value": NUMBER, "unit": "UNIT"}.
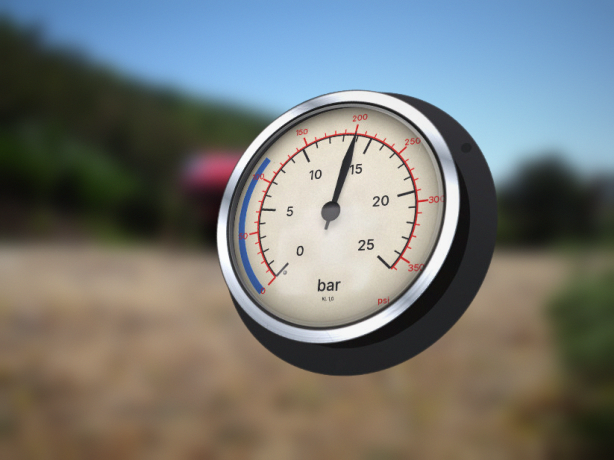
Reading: {"value": 14, "unit": "bar"}
